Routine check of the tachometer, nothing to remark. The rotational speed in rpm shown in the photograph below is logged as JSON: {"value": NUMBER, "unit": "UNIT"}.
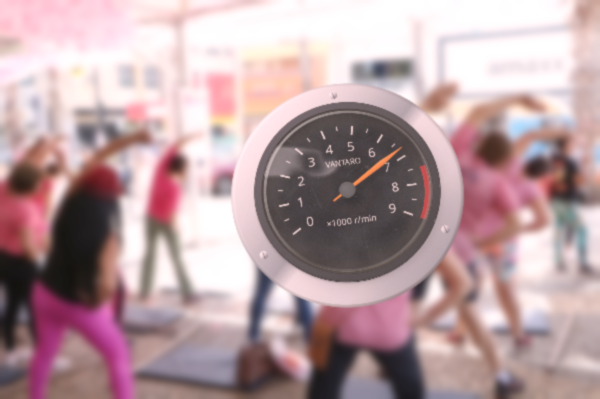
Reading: {"value": 6750, "unit": "rpm"}
